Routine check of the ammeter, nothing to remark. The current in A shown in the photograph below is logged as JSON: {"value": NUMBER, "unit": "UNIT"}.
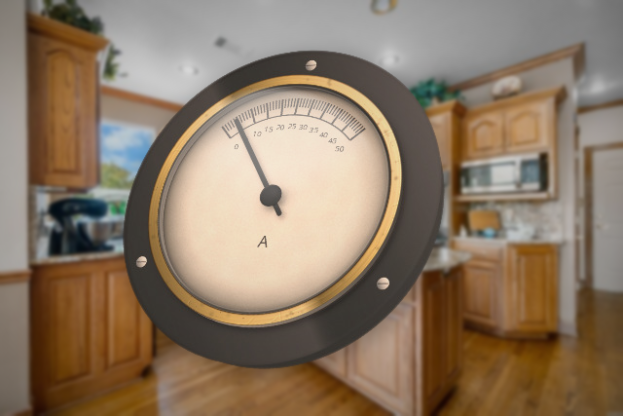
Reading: {"value": 5, "unit": "A"}
